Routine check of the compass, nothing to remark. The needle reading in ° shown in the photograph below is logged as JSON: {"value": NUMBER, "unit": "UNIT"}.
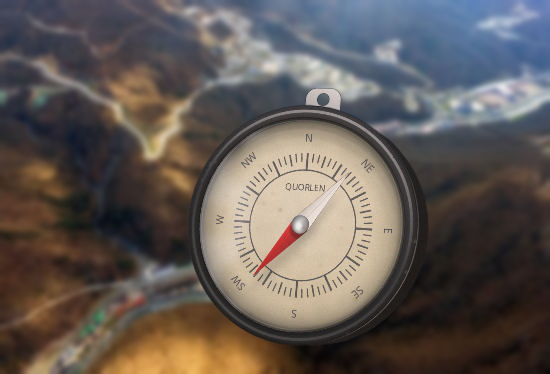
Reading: {"value": 220, "unit": "°"}
